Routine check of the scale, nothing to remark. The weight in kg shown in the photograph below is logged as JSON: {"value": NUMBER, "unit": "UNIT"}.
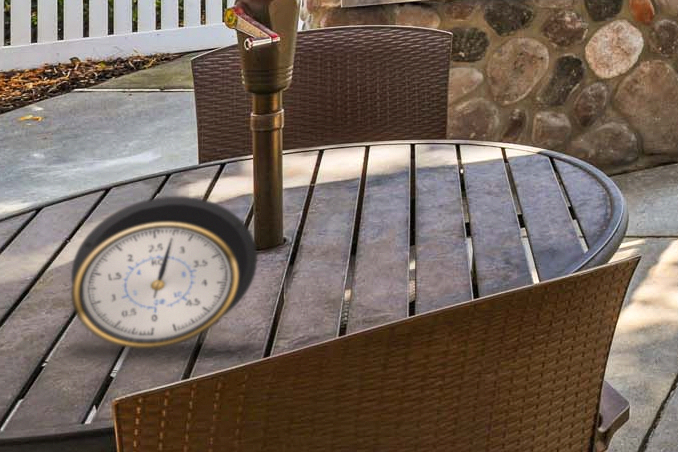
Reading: {"value": 2.75, "unit": "kg"}
